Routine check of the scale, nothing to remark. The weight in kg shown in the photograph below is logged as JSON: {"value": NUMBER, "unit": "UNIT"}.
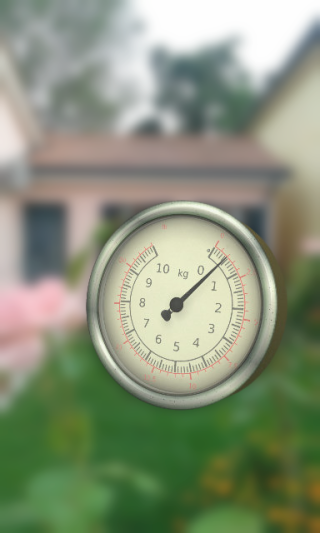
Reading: {"value": 0.5, "unit": "kg"}
